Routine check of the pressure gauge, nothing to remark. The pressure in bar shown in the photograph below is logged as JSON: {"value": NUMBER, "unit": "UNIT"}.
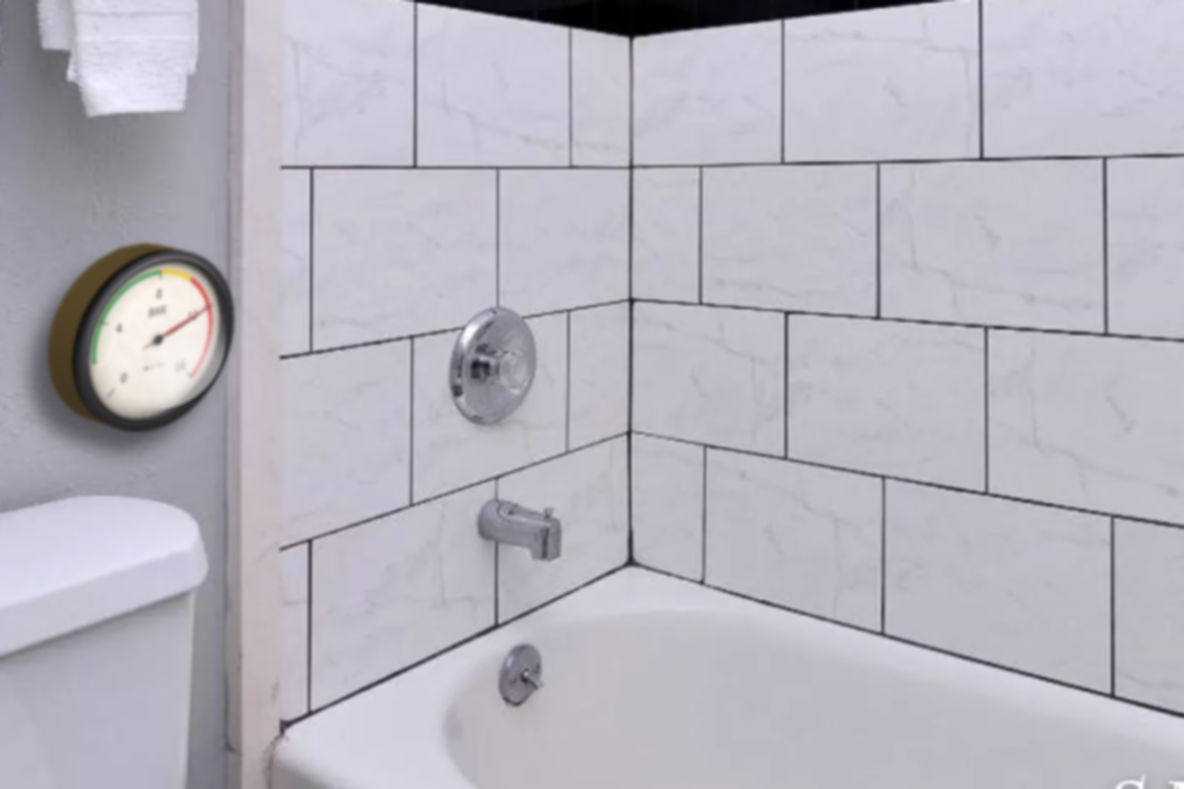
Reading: {"value": 12, "unit": "bar"}
